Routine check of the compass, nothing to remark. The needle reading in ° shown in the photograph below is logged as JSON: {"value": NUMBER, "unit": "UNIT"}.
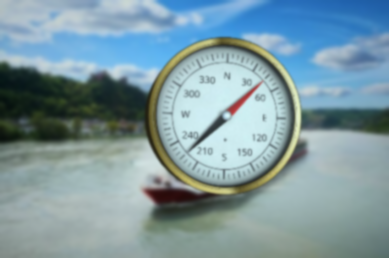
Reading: {"value": 45, "unit": "°"}
